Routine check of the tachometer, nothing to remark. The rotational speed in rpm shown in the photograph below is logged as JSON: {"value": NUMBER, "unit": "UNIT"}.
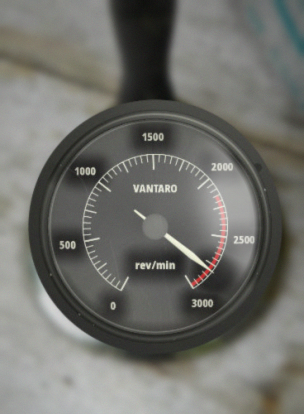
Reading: {"value": 2800, "unit": "rpm"}
